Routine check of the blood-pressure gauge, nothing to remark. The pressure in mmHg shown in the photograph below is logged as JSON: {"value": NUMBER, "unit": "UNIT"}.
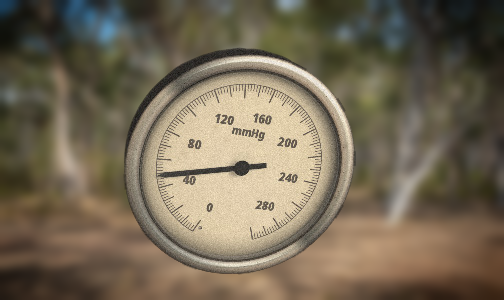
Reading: {"value": 50, "unit": "mmHg"}
